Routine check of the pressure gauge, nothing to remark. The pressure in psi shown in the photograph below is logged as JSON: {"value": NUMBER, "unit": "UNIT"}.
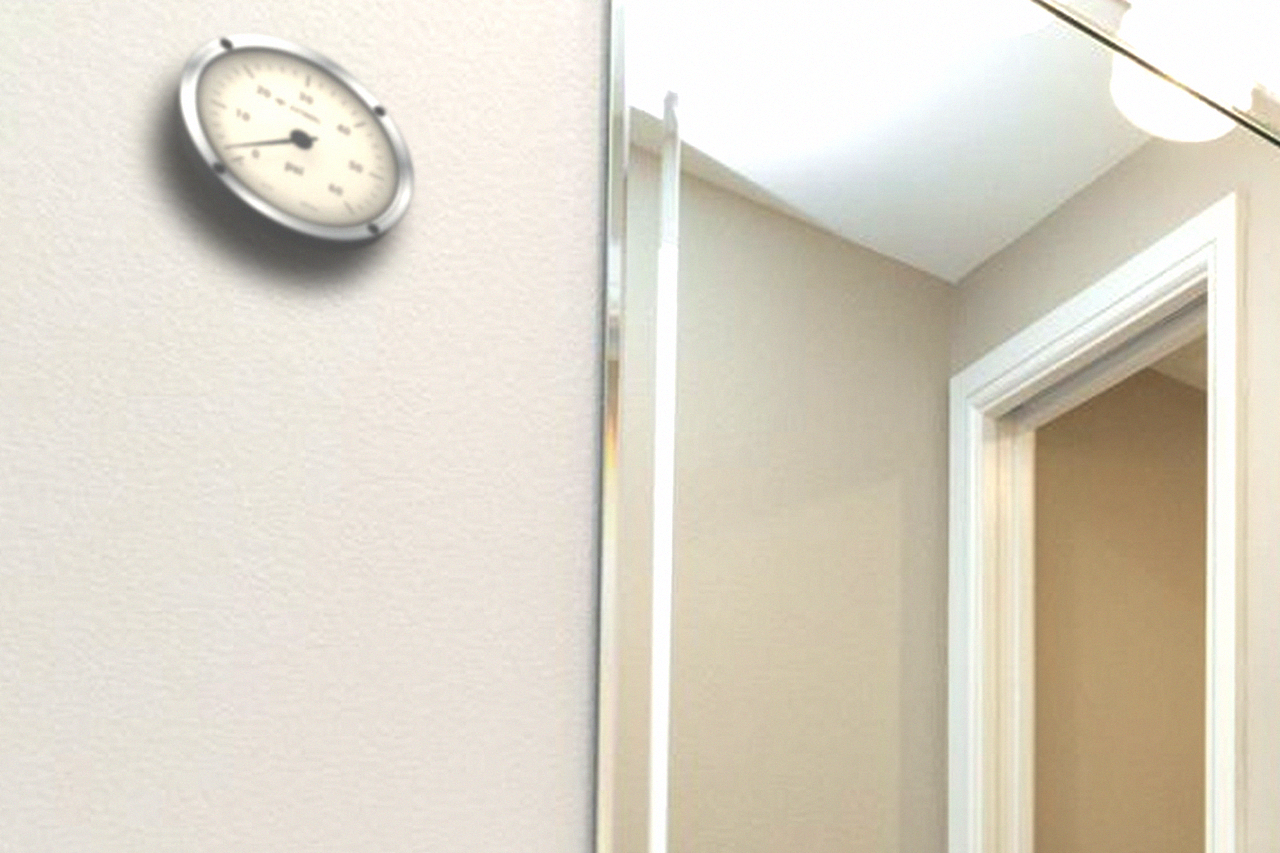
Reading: {"value": 2, "unit": "psi"}
